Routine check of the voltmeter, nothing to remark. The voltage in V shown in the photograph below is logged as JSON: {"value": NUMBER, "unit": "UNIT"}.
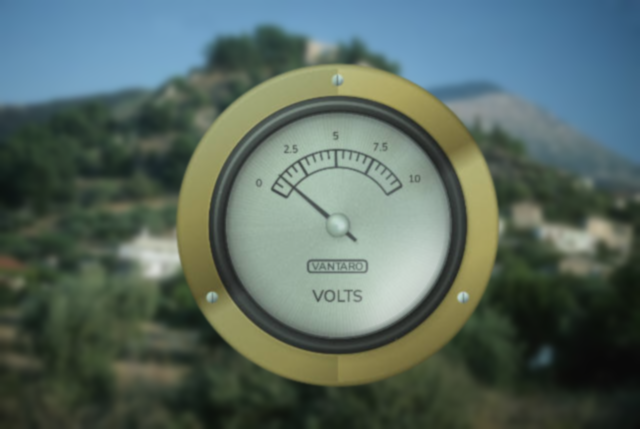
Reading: {"value": 1, "unit": "V"}
